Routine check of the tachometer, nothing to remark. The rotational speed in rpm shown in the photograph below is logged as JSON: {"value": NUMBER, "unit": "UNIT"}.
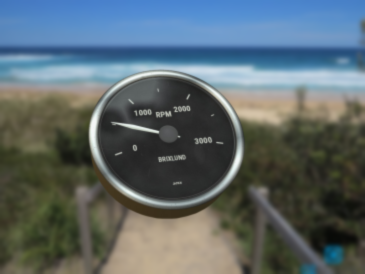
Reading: {"value": 500, "unit": "rpm"}
